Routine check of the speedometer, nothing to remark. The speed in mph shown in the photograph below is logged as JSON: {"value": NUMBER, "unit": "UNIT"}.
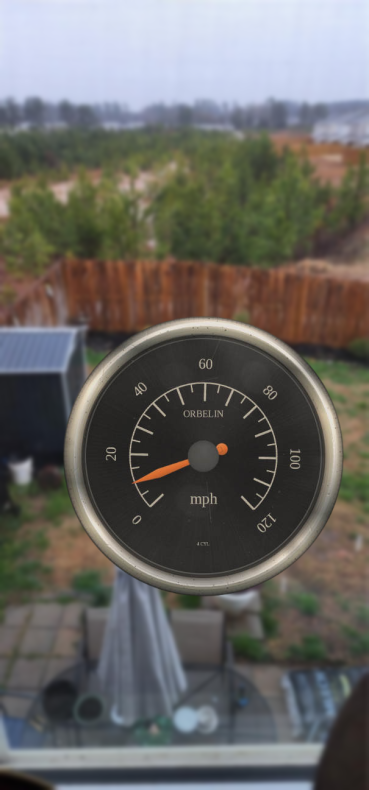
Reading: {"value": 10, "unit": "mph"}
